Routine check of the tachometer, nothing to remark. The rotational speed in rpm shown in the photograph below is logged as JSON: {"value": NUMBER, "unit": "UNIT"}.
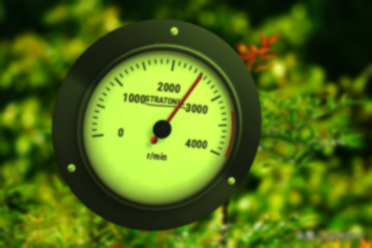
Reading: {"value": 2500, "unit": "rpm"}
